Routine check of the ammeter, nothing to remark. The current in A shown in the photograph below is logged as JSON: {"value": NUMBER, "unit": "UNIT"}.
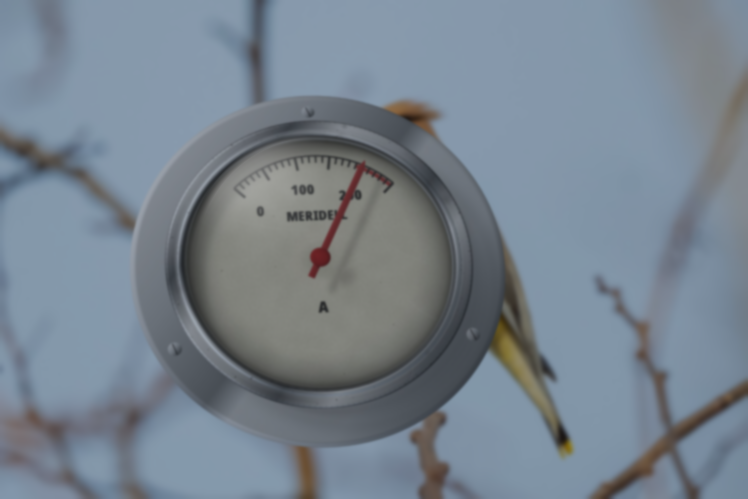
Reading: {"value": 200, "unit": "A"}
